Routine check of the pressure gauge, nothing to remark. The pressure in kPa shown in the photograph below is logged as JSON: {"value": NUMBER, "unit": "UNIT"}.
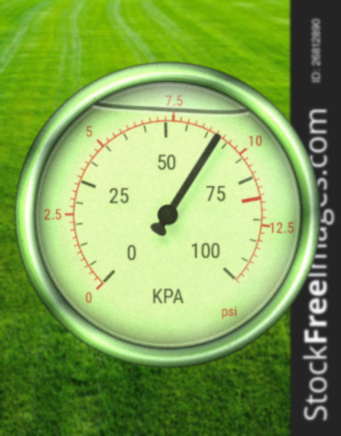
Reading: {"value": 62.5, "unit": "kPa"}
